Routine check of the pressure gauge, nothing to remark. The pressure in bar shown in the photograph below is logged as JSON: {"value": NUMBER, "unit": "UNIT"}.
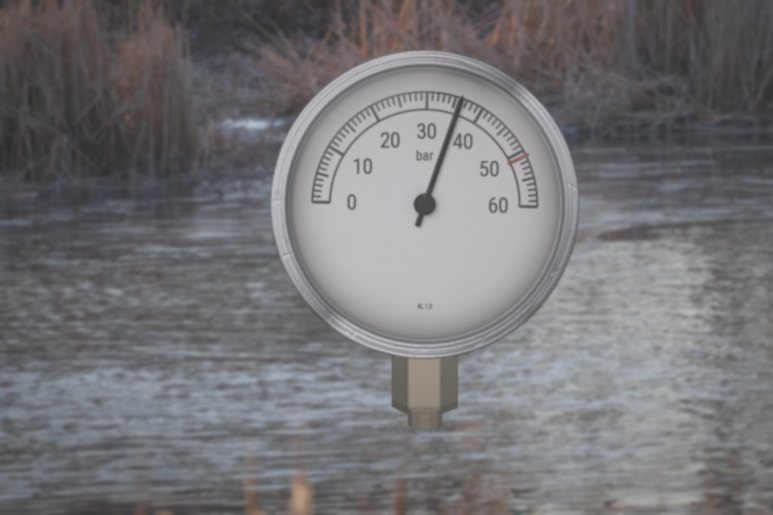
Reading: {"value": 36, "unit": "bar"}
